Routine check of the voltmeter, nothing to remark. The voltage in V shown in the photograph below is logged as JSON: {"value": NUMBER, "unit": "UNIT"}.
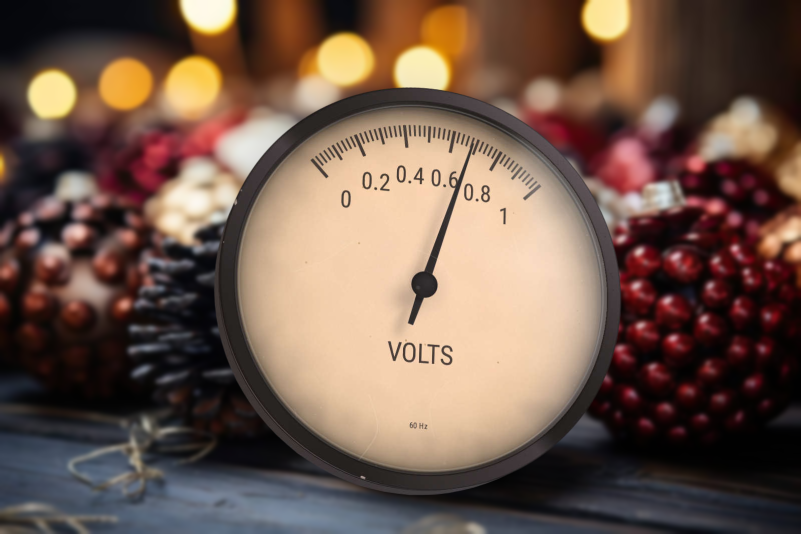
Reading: {"value": 0.68, "unit": "V"}
